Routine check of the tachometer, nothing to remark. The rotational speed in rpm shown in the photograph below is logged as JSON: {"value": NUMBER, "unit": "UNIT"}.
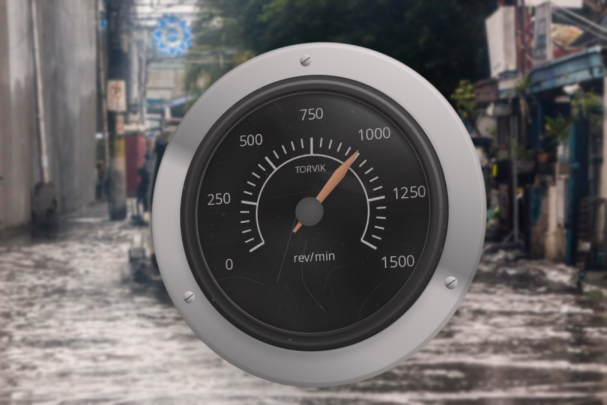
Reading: {"value": 1000, "unit": "rpm"}
